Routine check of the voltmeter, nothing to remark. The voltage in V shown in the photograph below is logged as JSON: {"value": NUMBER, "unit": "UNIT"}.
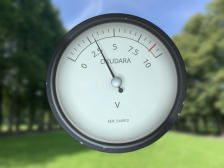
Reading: {"value": 3, "unit": "V"}
